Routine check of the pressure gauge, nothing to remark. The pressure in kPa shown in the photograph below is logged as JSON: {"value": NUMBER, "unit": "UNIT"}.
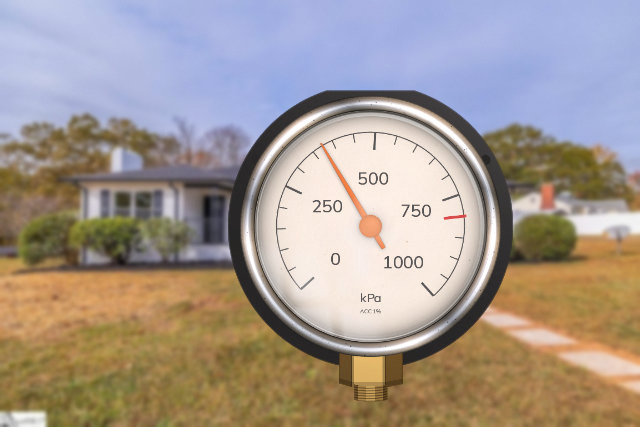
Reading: {"value": 375, "unit": "kPa"}
